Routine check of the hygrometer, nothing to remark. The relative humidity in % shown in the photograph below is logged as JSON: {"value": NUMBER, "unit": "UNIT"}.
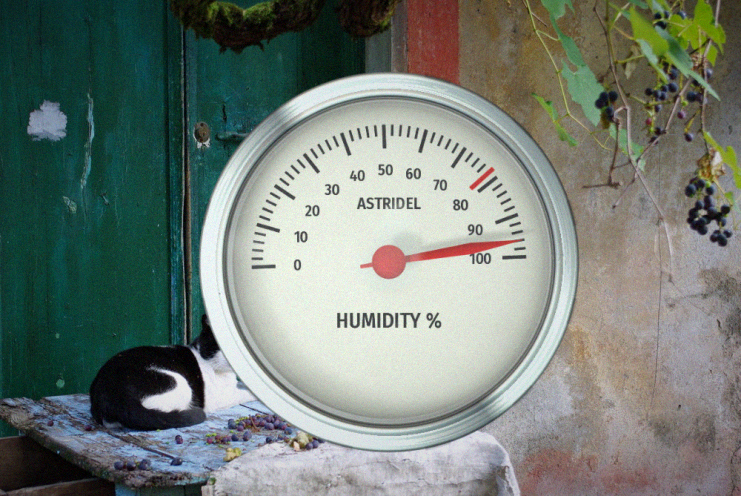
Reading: {"value": 96, "unit": "%"}
